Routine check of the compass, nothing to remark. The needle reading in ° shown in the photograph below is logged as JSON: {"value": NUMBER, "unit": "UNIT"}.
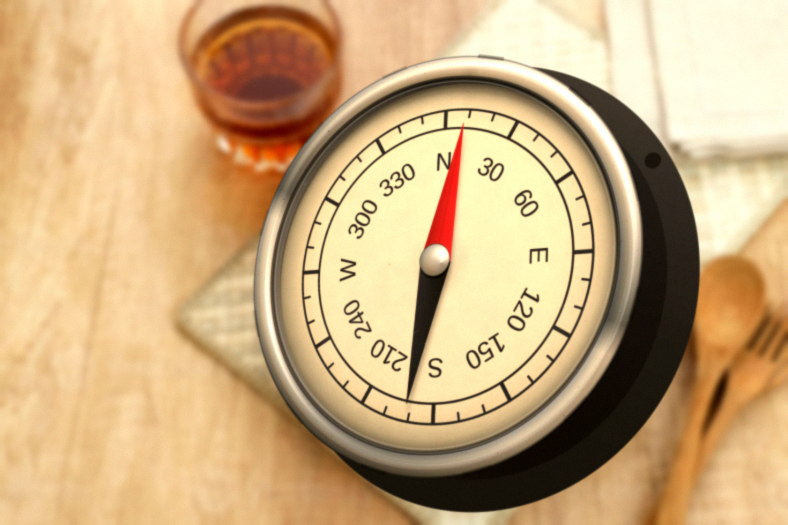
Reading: {"value": 10, "unit": "°"}
